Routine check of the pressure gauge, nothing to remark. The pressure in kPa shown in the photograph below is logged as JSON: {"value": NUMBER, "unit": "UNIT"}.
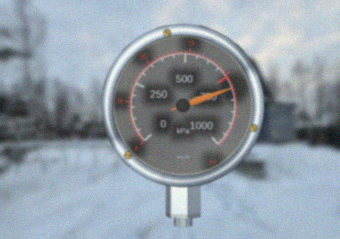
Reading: {"value": 750, "unit": "kPa"}
